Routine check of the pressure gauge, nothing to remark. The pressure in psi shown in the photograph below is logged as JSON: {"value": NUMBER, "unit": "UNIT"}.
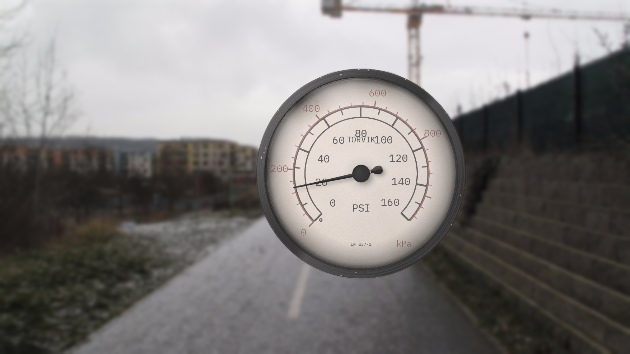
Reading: {"value": 20, "unit": "psi"}
